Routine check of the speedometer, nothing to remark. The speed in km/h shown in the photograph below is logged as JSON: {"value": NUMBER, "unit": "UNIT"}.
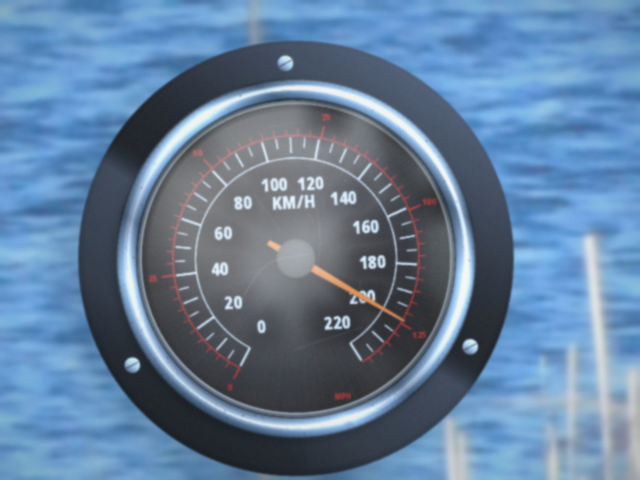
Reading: {"value": 200, "unit": "km/h"}
